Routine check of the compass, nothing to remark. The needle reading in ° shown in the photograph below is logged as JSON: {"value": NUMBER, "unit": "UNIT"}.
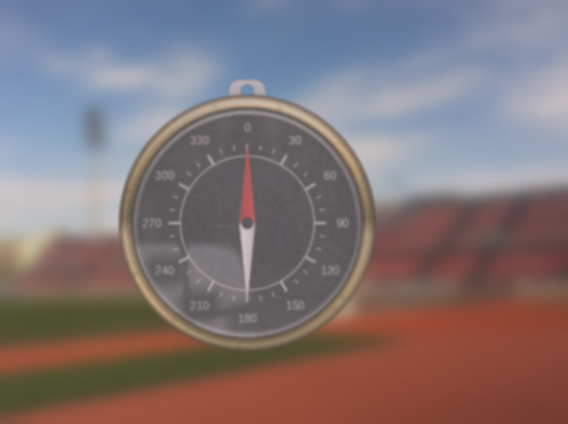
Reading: {"value": 0, "unit": "°"}
